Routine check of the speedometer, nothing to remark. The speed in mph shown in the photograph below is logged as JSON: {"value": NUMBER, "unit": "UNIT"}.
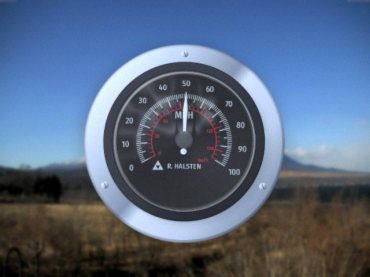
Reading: {"value": 50, "unit": "mph"}
